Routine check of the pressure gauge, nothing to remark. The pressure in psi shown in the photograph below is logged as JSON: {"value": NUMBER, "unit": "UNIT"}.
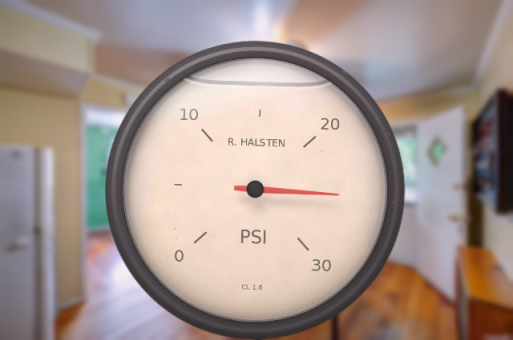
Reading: {"value": 25, "unit": "psi"}
